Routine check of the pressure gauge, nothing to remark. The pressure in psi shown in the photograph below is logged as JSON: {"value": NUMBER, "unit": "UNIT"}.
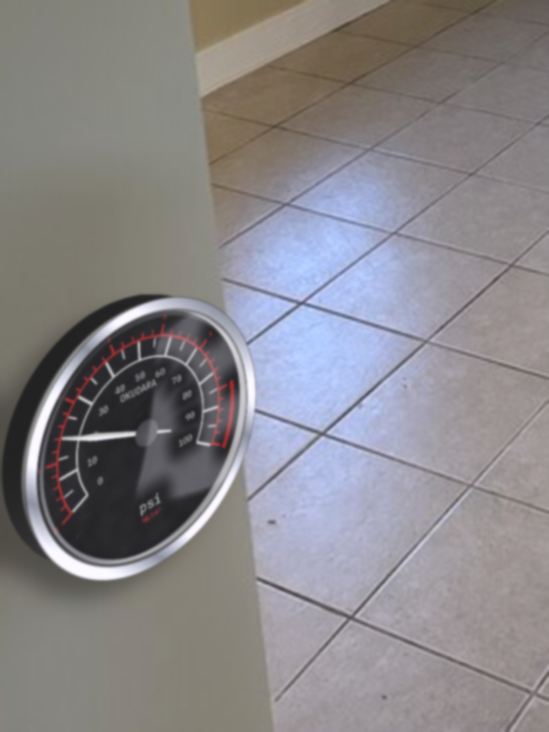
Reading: {"value": 20, "unit": "psi"}
